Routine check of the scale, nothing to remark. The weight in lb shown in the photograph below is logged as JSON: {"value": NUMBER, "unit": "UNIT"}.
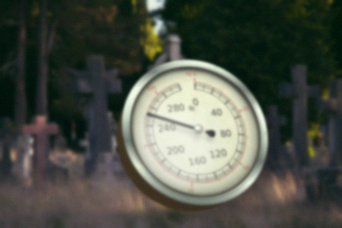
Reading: {"value": 250, "unit": "lb"}
